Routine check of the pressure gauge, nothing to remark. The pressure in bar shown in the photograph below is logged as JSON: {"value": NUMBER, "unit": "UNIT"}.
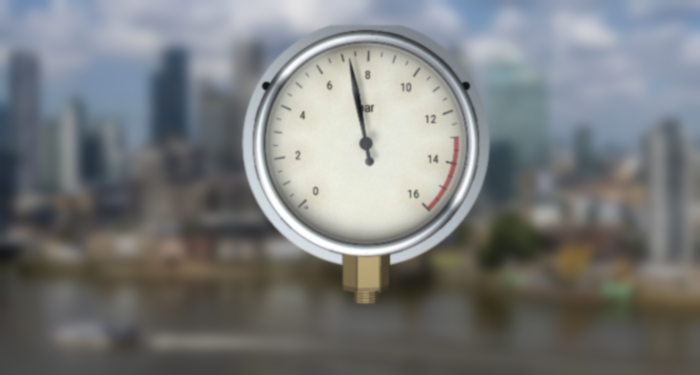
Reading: {"value": 7.25, "unit": "bar"}
